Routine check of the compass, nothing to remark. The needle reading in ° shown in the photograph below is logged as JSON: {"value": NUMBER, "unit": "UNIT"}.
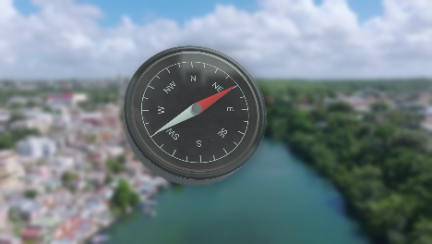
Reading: {"value": 60, "unit": "°"}
